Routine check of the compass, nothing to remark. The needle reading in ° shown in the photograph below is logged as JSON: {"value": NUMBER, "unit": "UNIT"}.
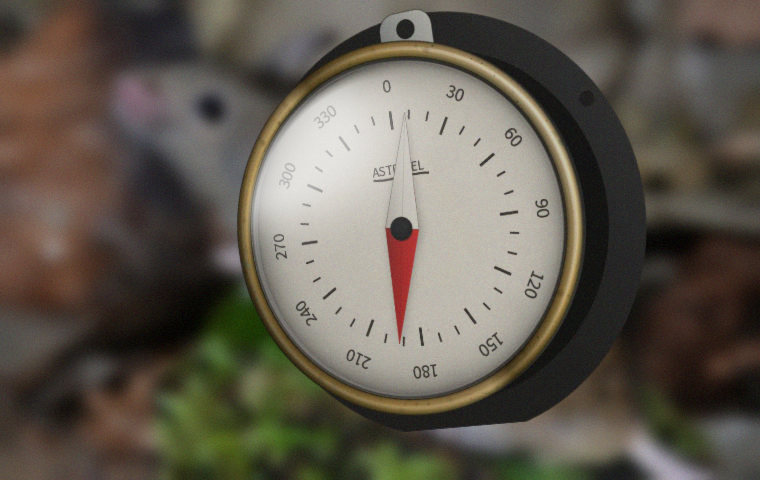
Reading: {"value": 190, "unit": "°"}
